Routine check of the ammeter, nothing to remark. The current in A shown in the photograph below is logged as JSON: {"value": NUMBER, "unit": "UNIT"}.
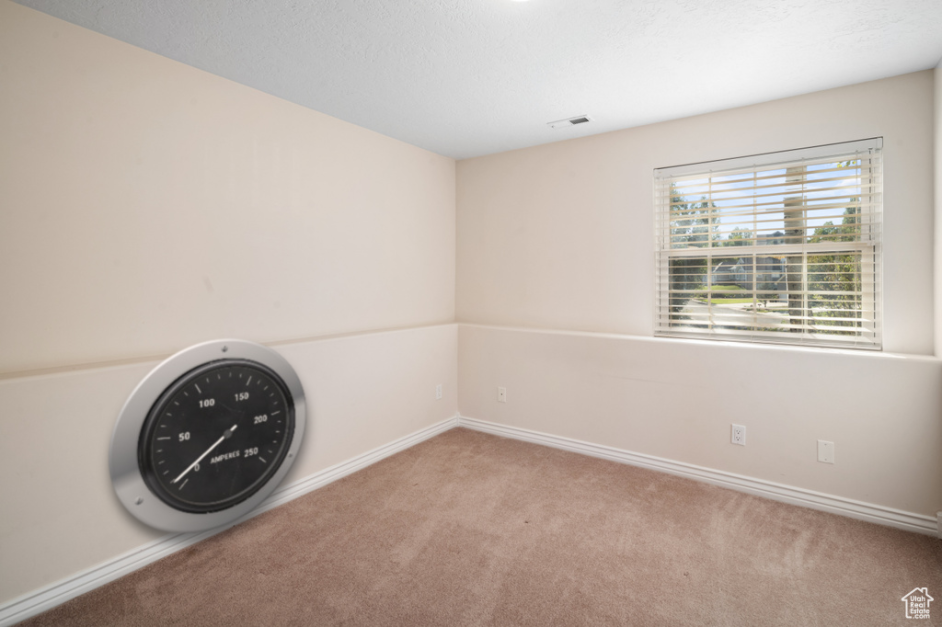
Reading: {"value": 10, "unit": "A"}
